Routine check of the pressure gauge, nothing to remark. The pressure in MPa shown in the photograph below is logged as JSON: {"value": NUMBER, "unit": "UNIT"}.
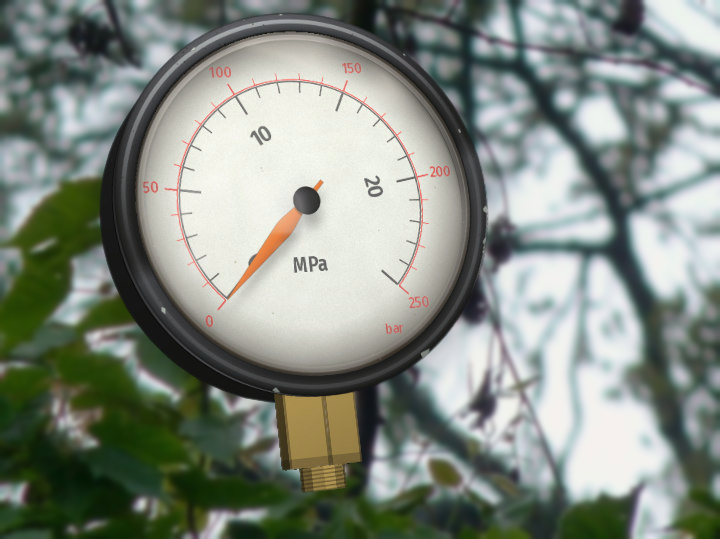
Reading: {"value": 0, "unit": "MPa"}
